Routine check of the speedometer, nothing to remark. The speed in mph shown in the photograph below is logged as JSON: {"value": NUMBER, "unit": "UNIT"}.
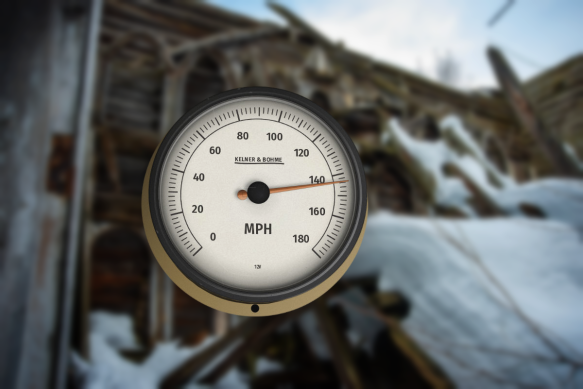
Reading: {"value": 144, "unit": "mph"}
